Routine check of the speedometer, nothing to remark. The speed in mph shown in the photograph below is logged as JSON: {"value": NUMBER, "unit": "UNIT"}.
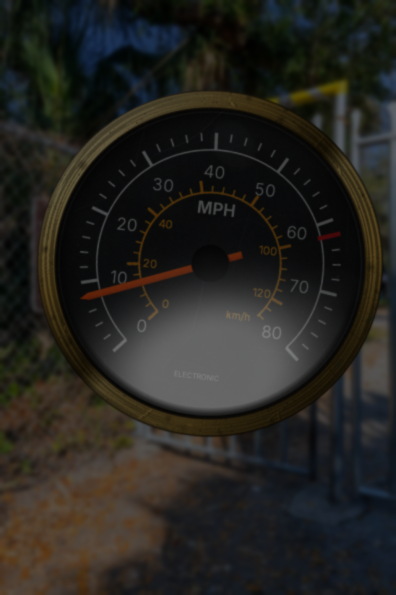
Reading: {"value": 8, "unit": "mph"}
